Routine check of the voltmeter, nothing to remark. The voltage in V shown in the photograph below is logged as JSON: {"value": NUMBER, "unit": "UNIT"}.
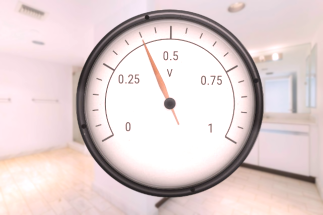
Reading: {"value": 0.4, "unit": "V"}
